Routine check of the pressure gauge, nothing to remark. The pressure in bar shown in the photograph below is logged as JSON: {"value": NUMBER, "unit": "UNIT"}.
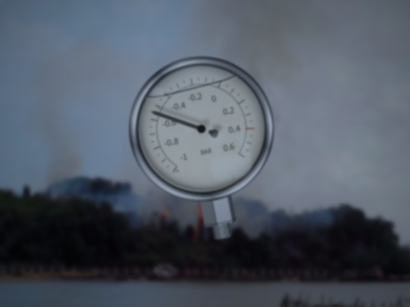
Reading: {"value": -0.55, "unit": "bar"}
